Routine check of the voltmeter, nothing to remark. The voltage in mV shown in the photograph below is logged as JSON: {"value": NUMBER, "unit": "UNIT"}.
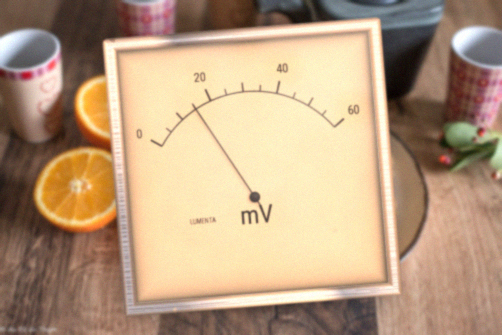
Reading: {"value": 15, "unit": "mV"}
